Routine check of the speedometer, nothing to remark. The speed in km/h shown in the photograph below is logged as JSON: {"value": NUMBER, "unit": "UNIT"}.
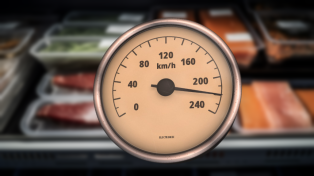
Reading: {"value": 220, "unit": "km/h"}
